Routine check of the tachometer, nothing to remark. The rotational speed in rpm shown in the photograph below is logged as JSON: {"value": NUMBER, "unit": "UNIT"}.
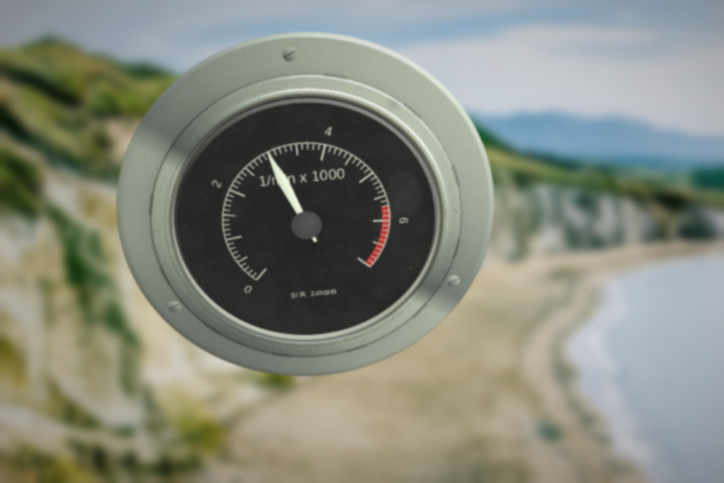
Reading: {"value": 3000, "unit": "rpm"}
